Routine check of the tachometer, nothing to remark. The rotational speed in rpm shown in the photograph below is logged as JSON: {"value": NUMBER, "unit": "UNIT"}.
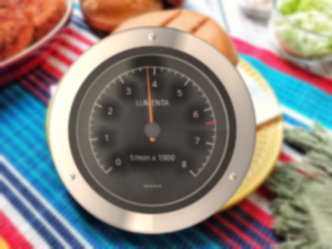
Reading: {"value": 3800, "unit": "rpm"}
